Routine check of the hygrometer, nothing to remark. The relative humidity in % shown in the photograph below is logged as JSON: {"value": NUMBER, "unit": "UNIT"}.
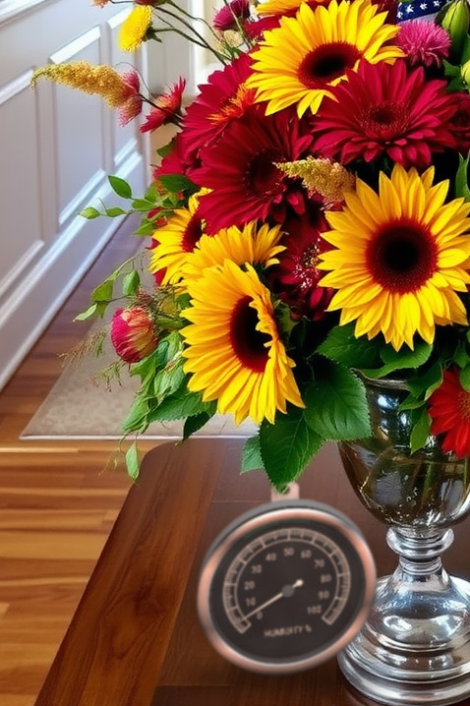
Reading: {"value": 5, "unit": "%"}
